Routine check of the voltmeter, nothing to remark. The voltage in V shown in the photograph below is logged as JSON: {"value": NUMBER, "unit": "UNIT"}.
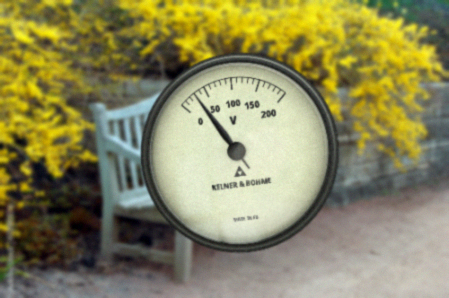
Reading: {"value": 30, "unit": "V"}
